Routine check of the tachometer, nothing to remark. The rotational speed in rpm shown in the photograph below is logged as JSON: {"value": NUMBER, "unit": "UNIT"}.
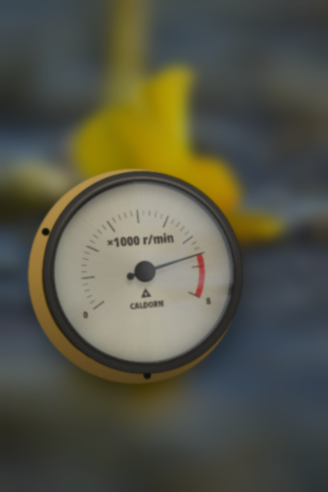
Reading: {"value": 6600, "unit": "rpm"}
